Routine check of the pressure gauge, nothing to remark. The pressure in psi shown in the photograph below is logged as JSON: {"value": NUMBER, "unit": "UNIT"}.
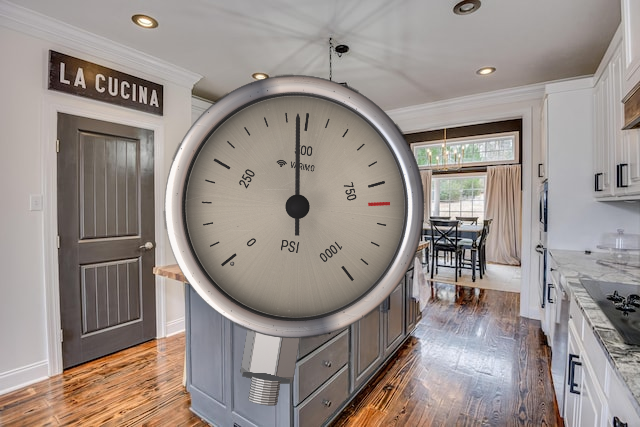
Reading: {"value": 475, "unit": "psi"}
